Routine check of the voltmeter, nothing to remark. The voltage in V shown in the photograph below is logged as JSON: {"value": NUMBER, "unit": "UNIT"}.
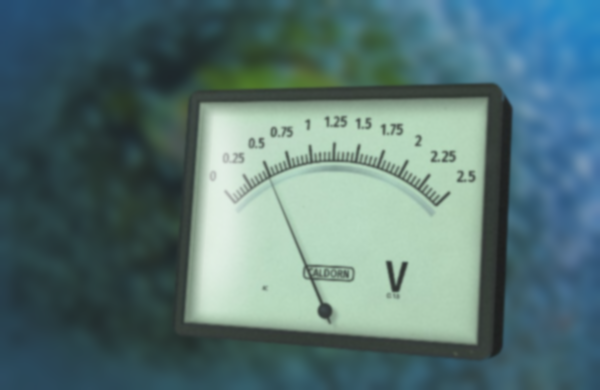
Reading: {"value": 0.5, "unit": "V"}
